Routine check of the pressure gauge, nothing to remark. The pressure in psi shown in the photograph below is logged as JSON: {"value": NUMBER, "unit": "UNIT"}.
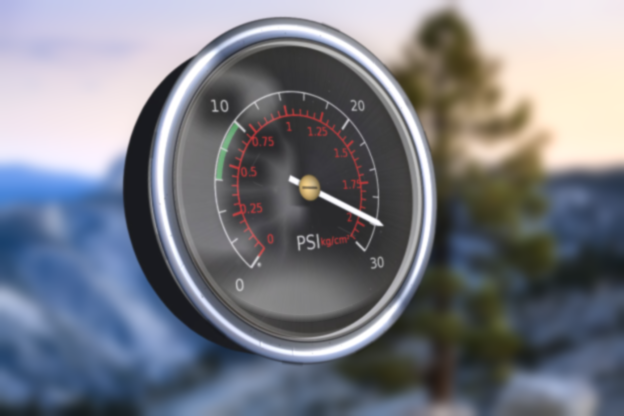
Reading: {"value": 28, "unit": "psi"}
